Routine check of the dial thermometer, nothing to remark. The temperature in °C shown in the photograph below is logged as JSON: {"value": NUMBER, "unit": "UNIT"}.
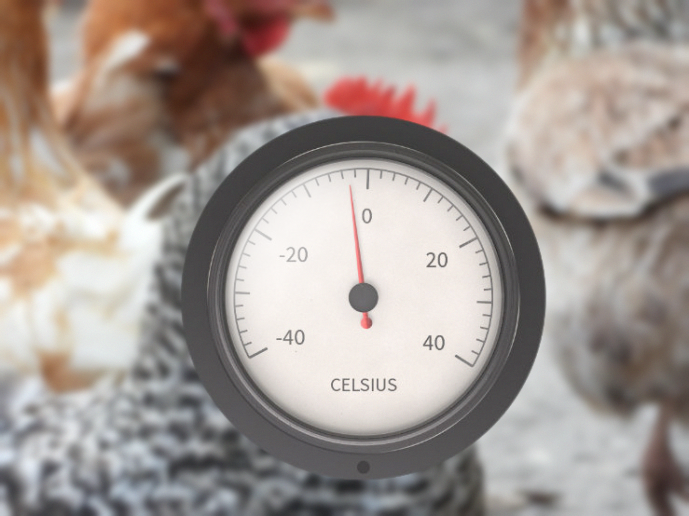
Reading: {"value": -3, "unit": "°C"}
